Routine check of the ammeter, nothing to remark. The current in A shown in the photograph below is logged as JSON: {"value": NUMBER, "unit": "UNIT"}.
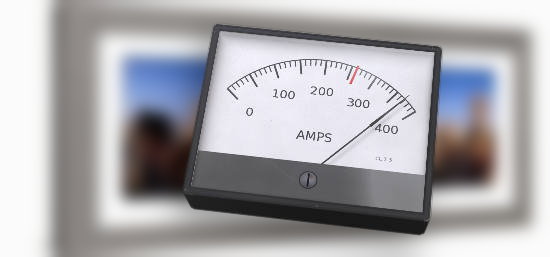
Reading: {"value": 370, "unit": "A"}
